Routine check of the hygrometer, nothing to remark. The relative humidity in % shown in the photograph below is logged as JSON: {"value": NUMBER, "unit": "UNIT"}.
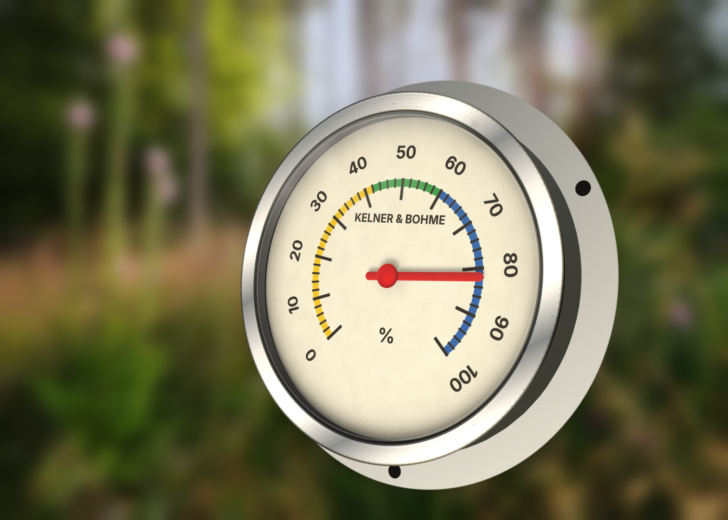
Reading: {"value": 82, "unit": "%"}
